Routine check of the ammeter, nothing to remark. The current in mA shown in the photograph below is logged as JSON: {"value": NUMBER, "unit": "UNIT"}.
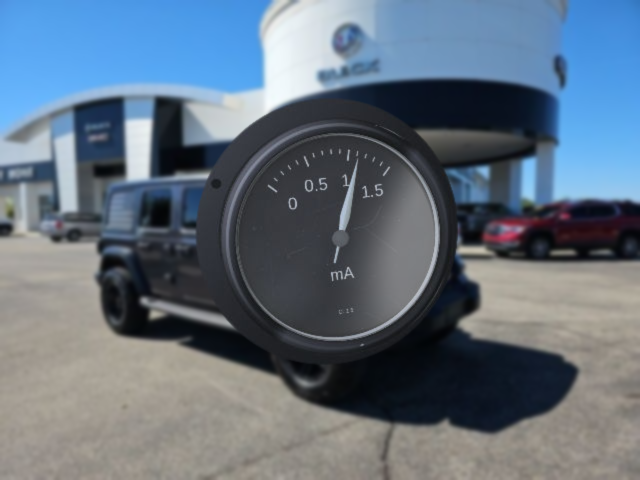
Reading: {"value": 1.1, "unit": "mA"}
